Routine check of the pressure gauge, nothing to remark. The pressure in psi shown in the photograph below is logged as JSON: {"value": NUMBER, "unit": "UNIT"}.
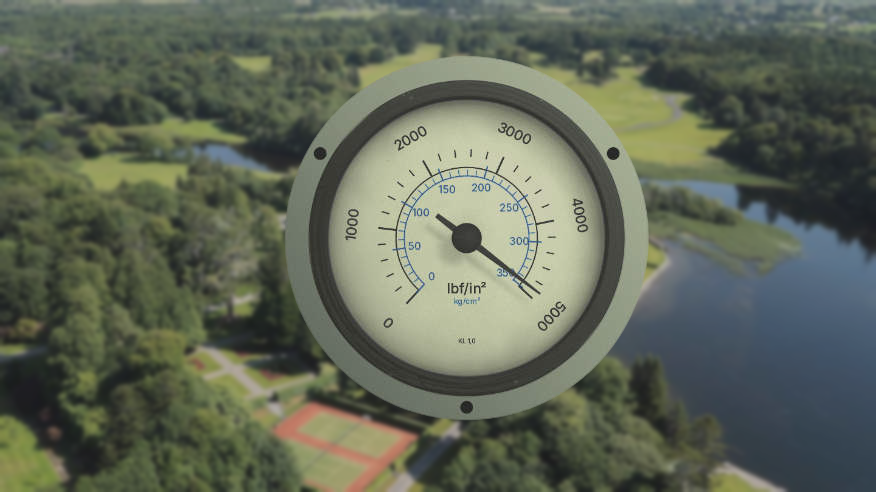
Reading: {"value": 4900, "unit": "psi"}
